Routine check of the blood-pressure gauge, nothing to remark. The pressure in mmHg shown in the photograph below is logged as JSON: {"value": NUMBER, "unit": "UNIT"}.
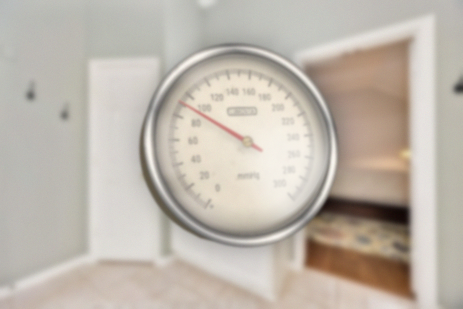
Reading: {"value": 90, "unit": "mmHg"}
